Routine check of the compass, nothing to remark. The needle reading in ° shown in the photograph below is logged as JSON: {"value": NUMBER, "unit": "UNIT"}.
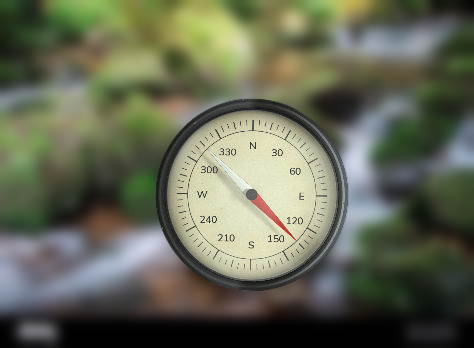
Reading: {"value": 135, "unit": "°"}
